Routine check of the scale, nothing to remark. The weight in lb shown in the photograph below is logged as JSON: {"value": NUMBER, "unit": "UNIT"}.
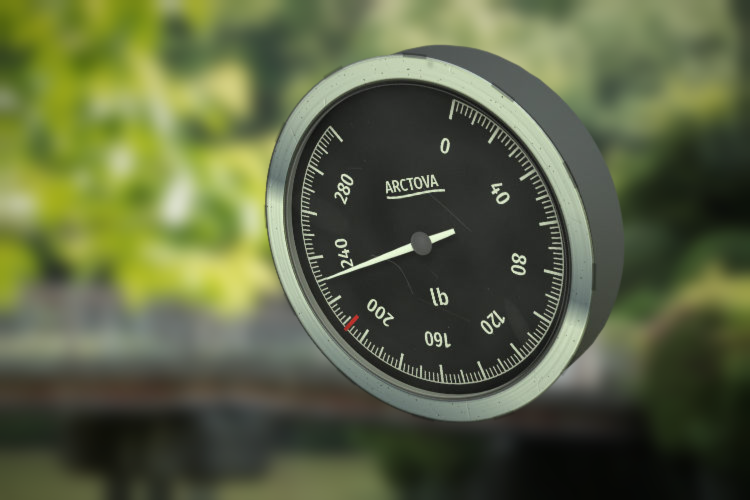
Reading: {"value": 230, "unit": "lb"}
